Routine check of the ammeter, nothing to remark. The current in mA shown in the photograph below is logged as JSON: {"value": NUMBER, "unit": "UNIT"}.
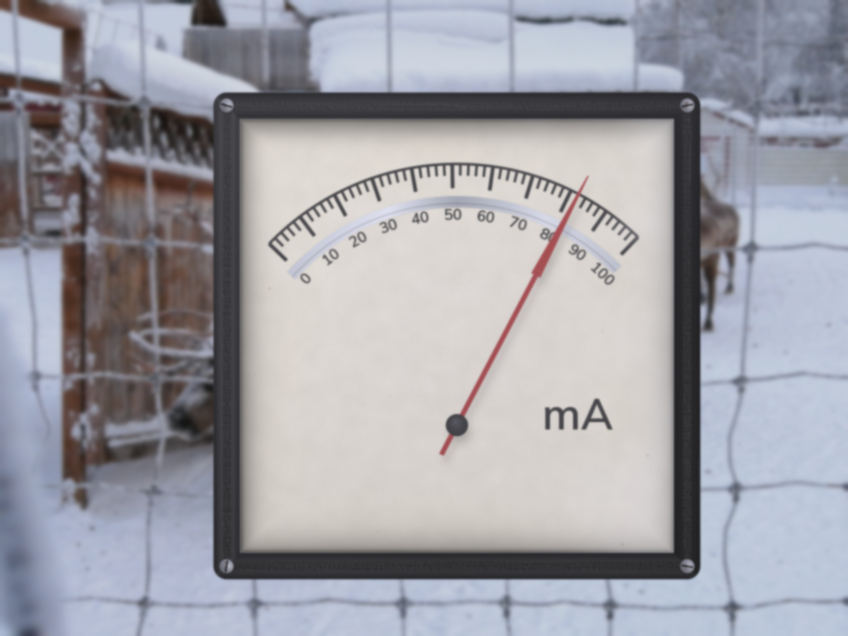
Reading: {"value": 82, "unit": "mA"}
